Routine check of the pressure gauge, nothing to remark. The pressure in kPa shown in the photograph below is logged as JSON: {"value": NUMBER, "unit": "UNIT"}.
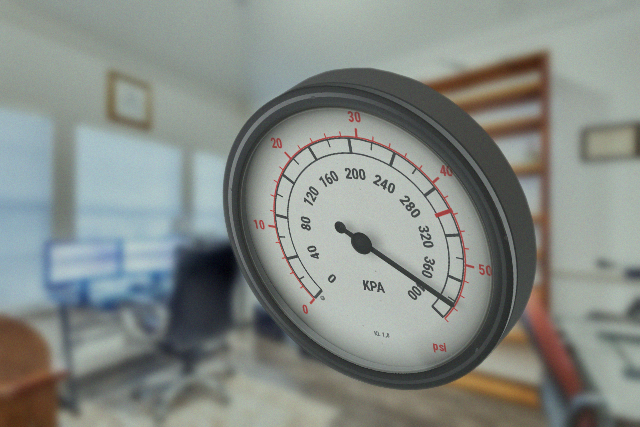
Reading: {"value": 380, "unit": "kPa"}
